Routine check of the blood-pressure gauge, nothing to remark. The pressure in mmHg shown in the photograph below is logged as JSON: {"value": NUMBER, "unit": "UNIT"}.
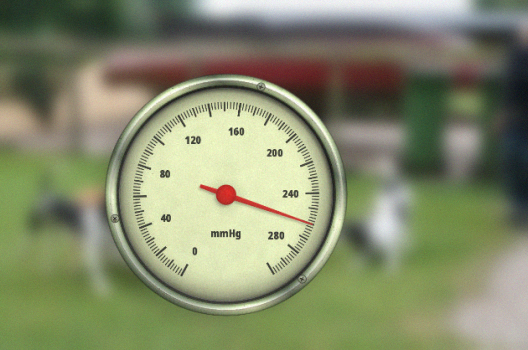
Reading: {"value": 260, "unit": "mmHg"}
